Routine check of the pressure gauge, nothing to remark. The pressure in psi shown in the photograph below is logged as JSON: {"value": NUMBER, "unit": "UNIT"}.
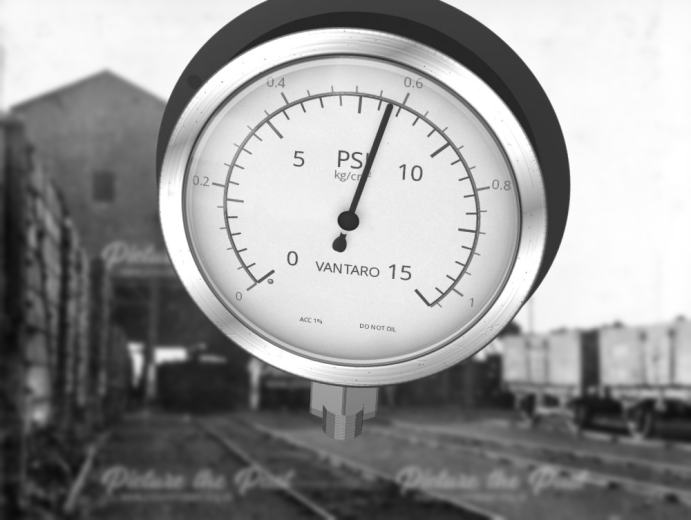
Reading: {"value": 8.25, "unit": "psi"}
